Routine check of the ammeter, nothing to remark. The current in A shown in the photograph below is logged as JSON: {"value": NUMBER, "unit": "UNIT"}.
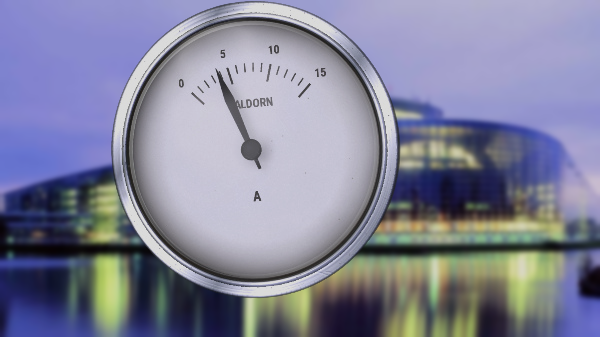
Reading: {"value": 4, "unit": "A"}
